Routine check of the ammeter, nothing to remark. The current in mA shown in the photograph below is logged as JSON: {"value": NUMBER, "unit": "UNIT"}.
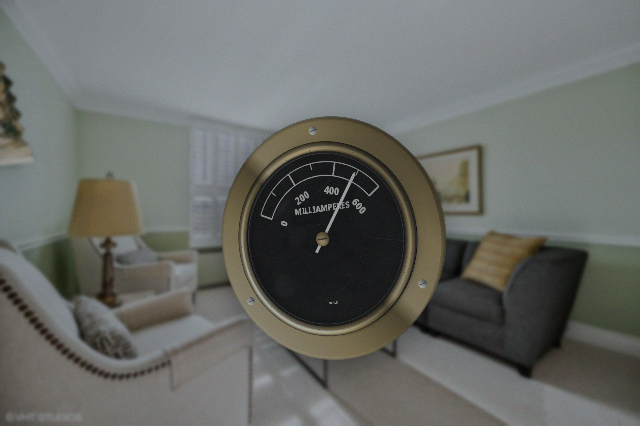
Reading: {"value": 500, "unit": "mA"}
